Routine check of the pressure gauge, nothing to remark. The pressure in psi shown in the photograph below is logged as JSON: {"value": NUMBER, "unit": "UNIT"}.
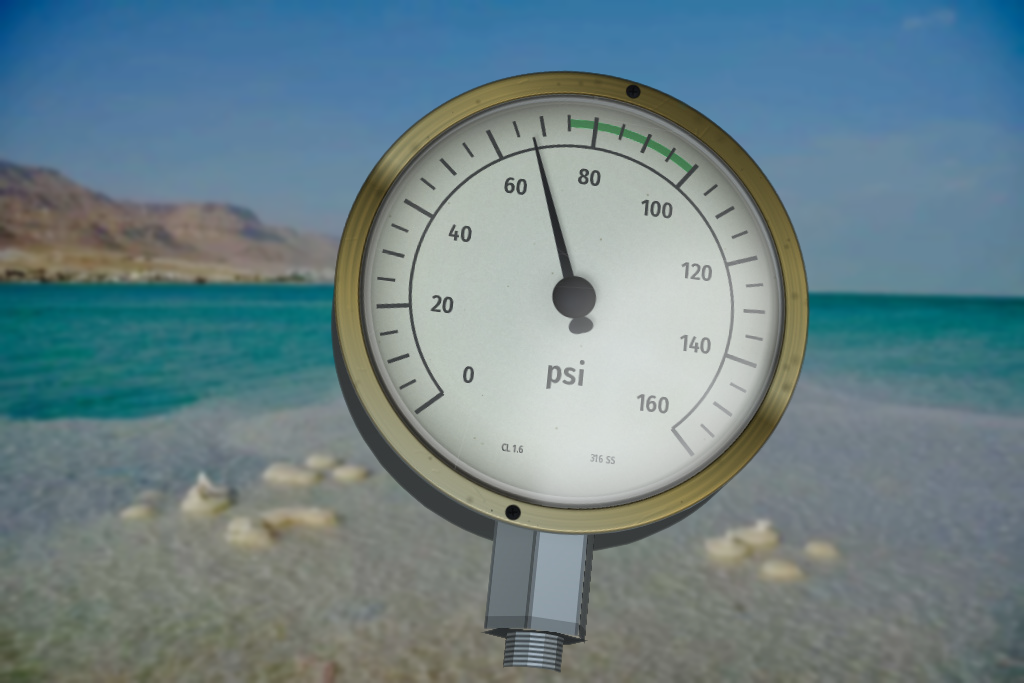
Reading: {"value": 67.5, "unit": "psi"}
